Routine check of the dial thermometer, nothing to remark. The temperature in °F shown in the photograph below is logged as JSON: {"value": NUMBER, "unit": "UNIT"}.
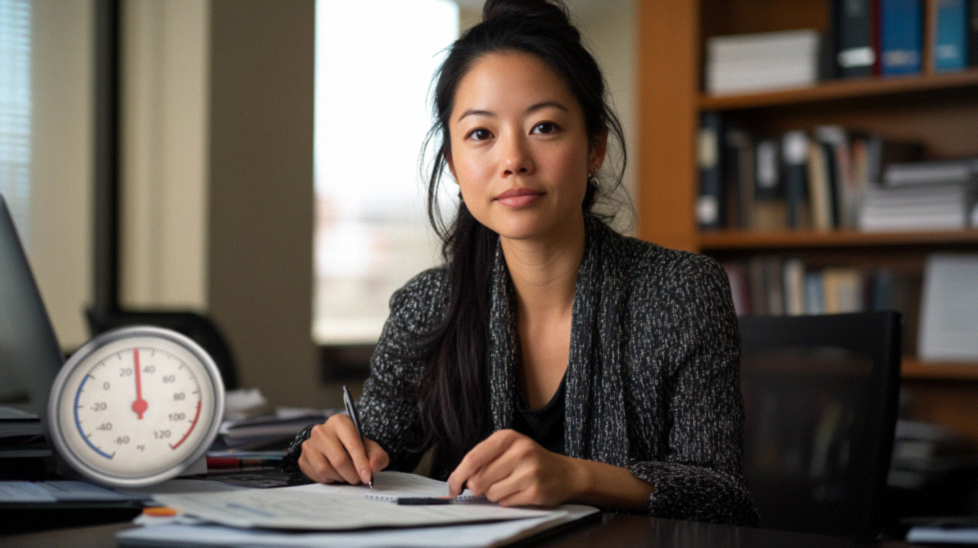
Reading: {"value": 30, "unit": "°F"}
